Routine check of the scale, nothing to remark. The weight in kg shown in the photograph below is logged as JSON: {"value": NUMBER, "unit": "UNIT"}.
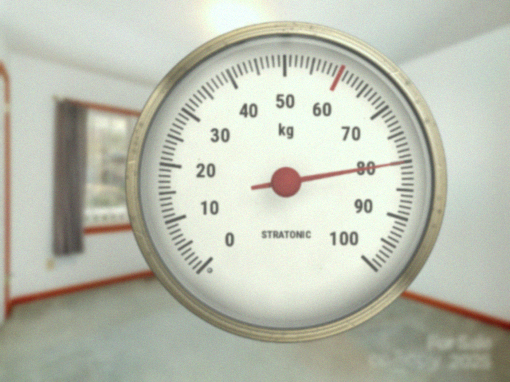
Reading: {"value": 80, "unit": "kg"}
